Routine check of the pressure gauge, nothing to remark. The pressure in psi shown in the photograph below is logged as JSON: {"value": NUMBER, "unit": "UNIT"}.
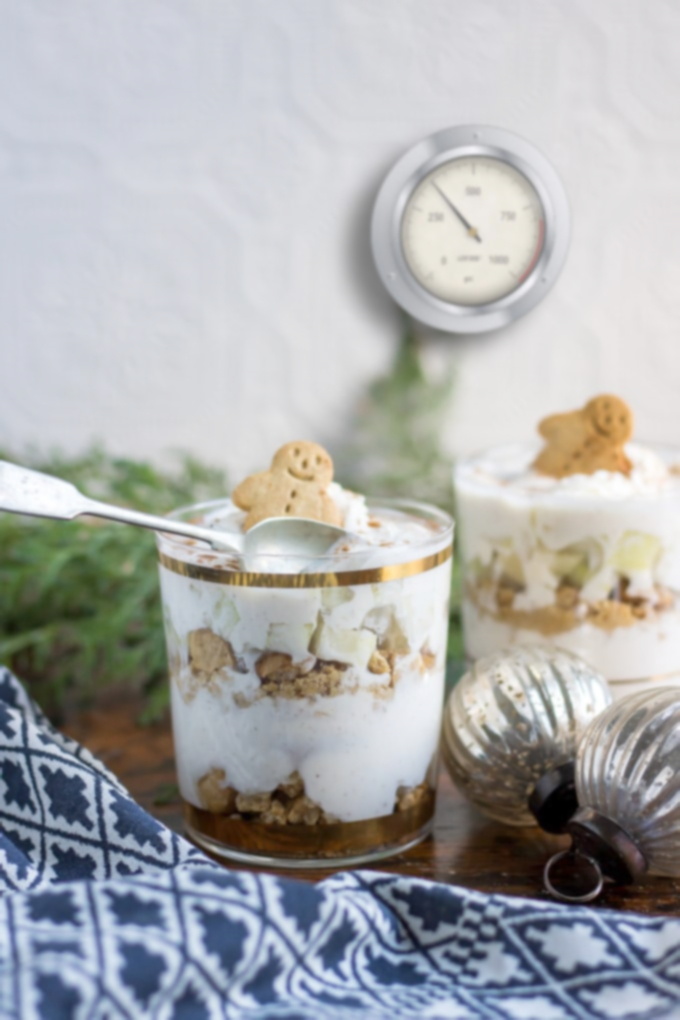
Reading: {"value": 350, "unit": "psi"}
